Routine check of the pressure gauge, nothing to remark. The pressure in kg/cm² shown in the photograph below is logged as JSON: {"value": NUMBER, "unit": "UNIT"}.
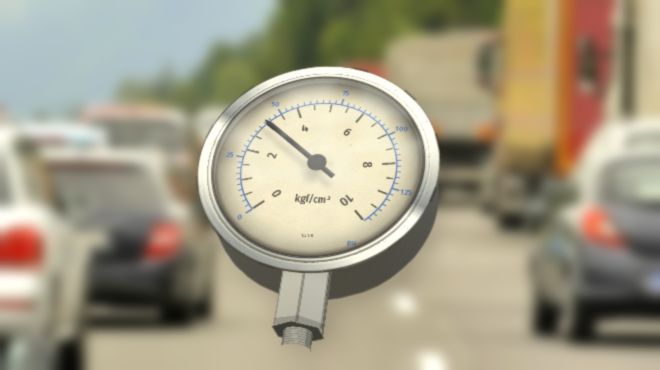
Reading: {"value": 3, "unit": "kg/cm²"}
